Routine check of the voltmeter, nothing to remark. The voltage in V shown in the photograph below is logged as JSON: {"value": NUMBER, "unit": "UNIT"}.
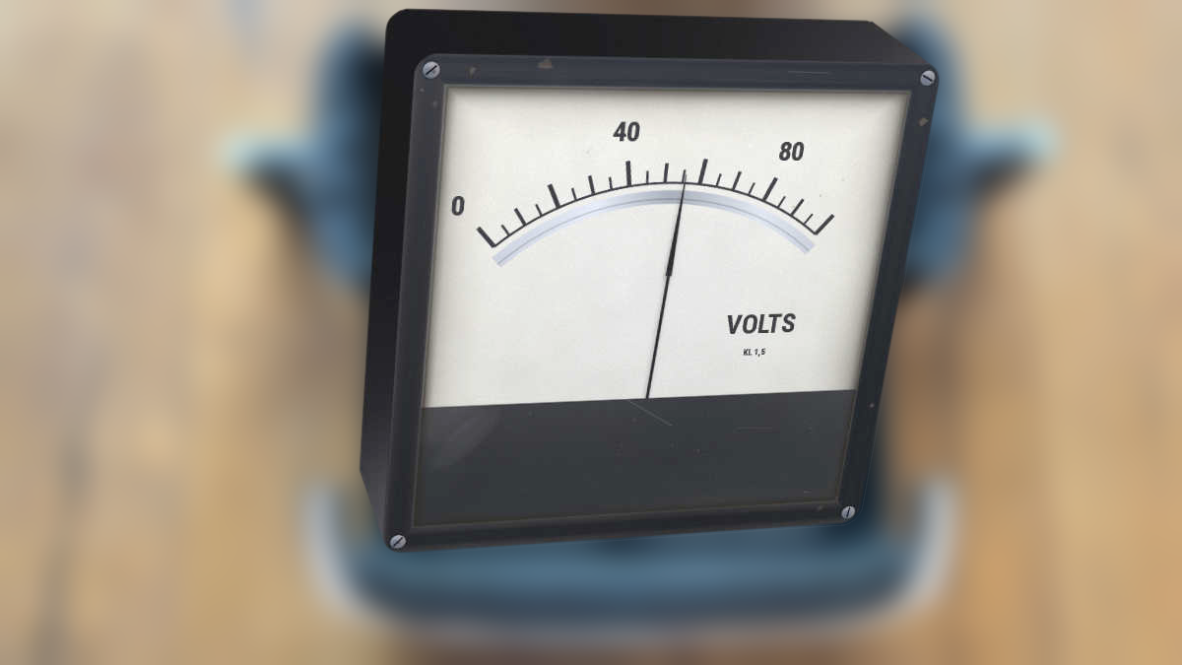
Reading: {"value": 55, "unit": "V"}
